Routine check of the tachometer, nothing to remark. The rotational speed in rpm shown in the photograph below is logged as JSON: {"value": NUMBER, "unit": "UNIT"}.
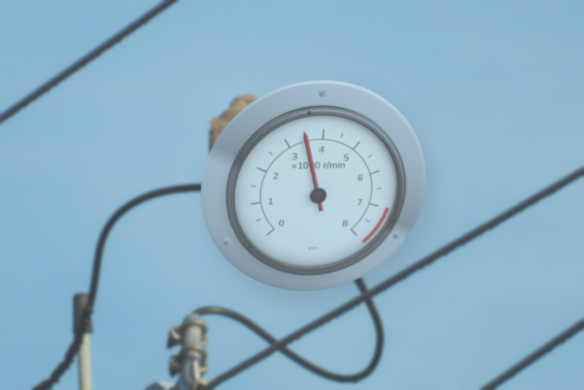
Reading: {"value": 3500, "unit": "rpm"}
